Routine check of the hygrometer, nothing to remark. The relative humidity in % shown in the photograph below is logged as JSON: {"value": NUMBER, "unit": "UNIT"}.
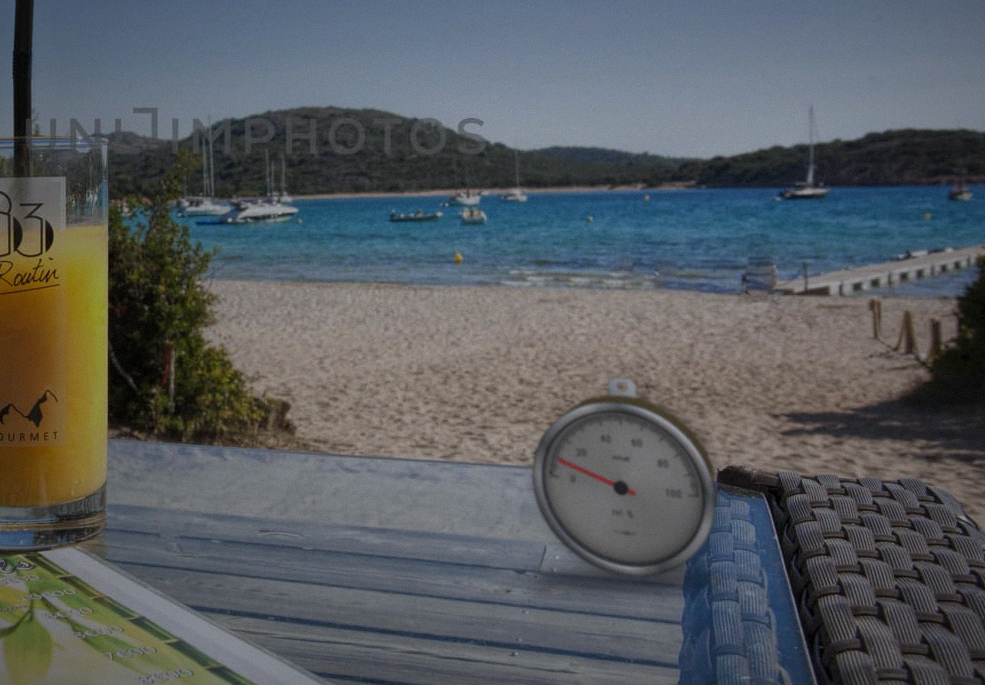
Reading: {"value": 10, "unit": "%"}
